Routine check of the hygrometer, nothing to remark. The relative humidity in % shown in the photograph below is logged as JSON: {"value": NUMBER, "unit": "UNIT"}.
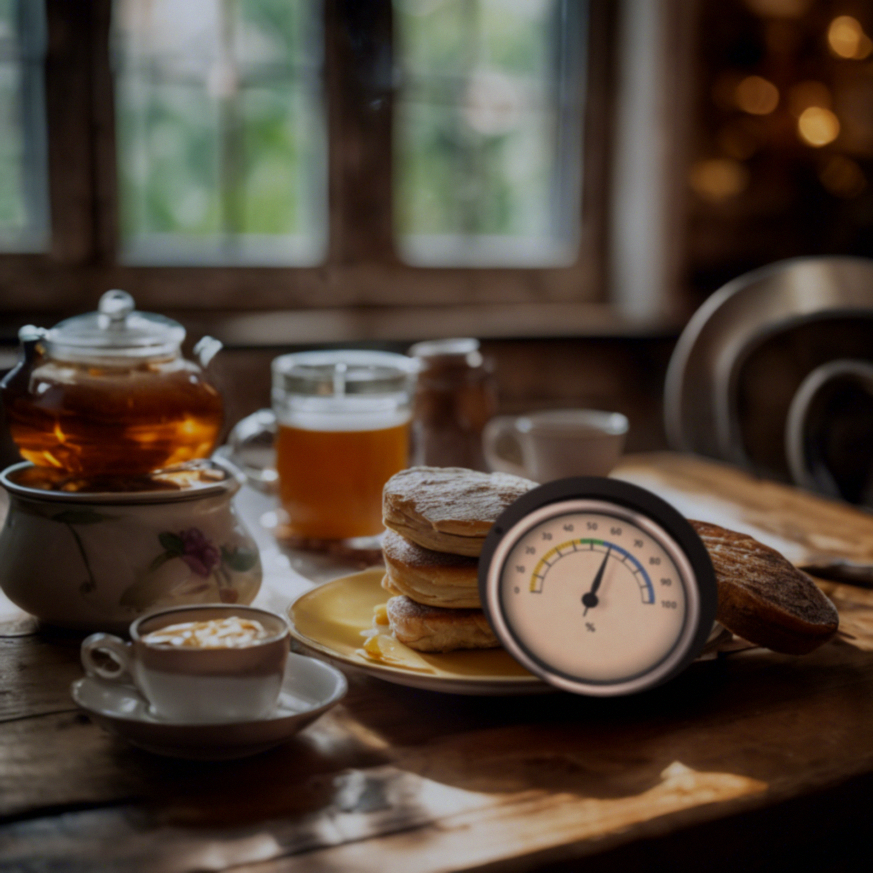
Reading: {"value": 60, "unit": "%"}
